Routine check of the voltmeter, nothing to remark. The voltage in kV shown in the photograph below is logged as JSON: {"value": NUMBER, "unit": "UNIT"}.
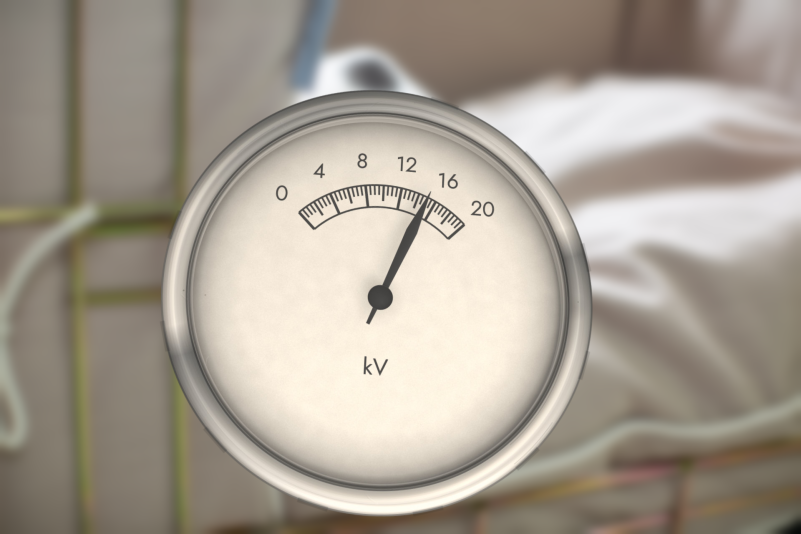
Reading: {"value": 15, "unit": "kV"}
